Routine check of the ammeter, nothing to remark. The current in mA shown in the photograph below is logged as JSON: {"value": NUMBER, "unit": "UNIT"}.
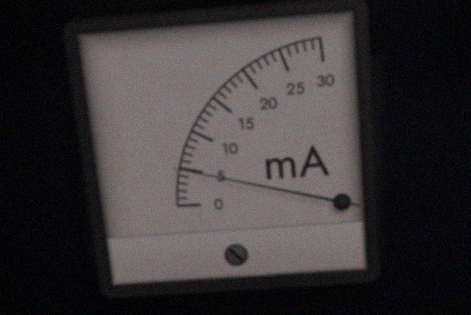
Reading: {"value": 5, "unit": "mA"}
